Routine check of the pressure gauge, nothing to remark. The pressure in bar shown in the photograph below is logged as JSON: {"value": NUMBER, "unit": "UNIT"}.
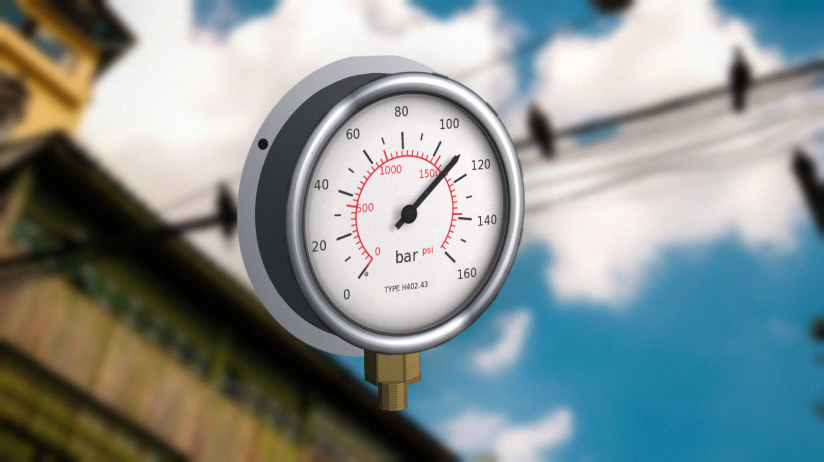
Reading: {"value": 110, "unit": "bar"}
